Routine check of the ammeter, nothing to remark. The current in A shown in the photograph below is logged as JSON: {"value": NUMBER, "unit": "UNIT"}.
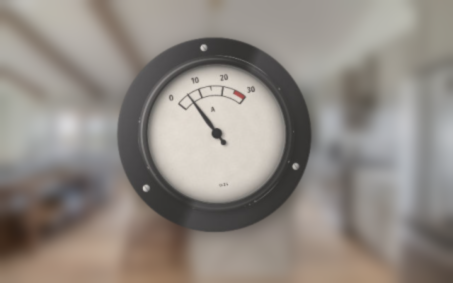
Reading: {"value": 5, "unit": "A"}
